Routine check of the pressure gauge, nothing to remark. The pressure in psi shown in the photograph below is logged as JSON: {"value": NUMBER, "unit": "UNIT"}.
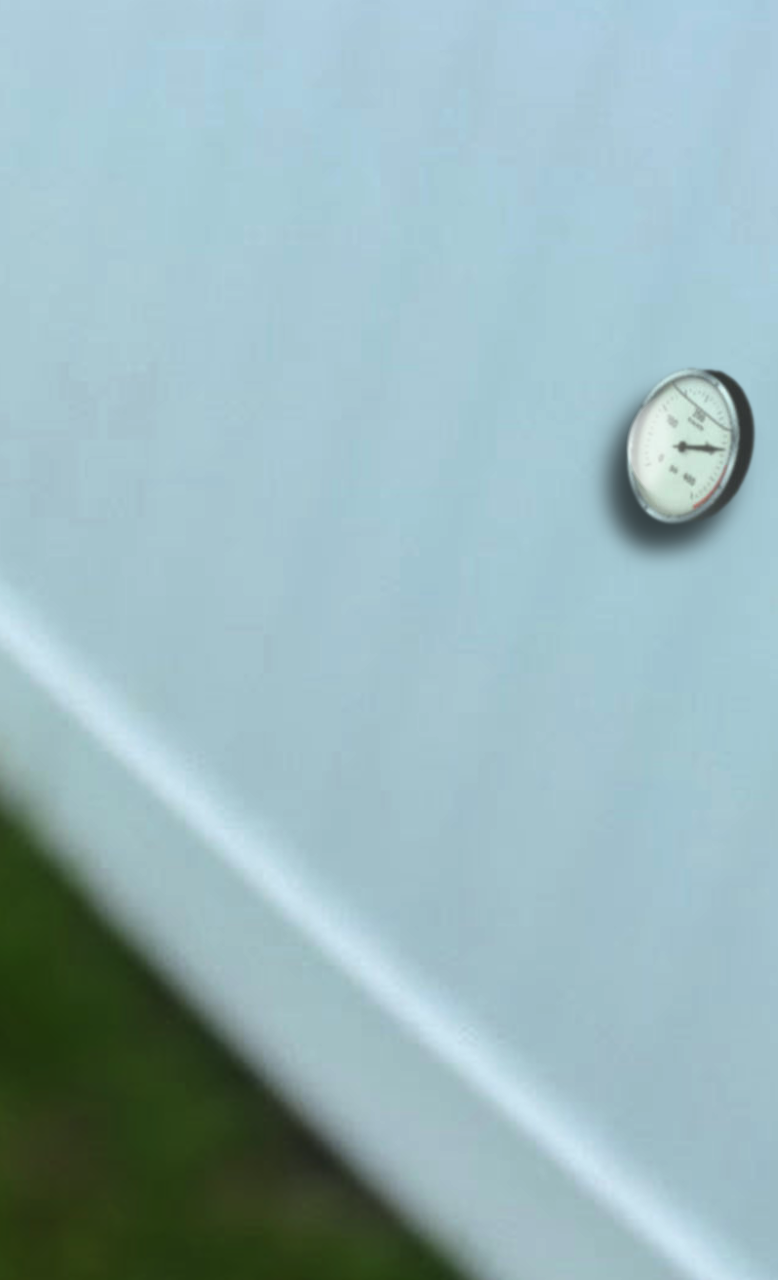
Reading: {"value": 300, "unit": "psi"}
